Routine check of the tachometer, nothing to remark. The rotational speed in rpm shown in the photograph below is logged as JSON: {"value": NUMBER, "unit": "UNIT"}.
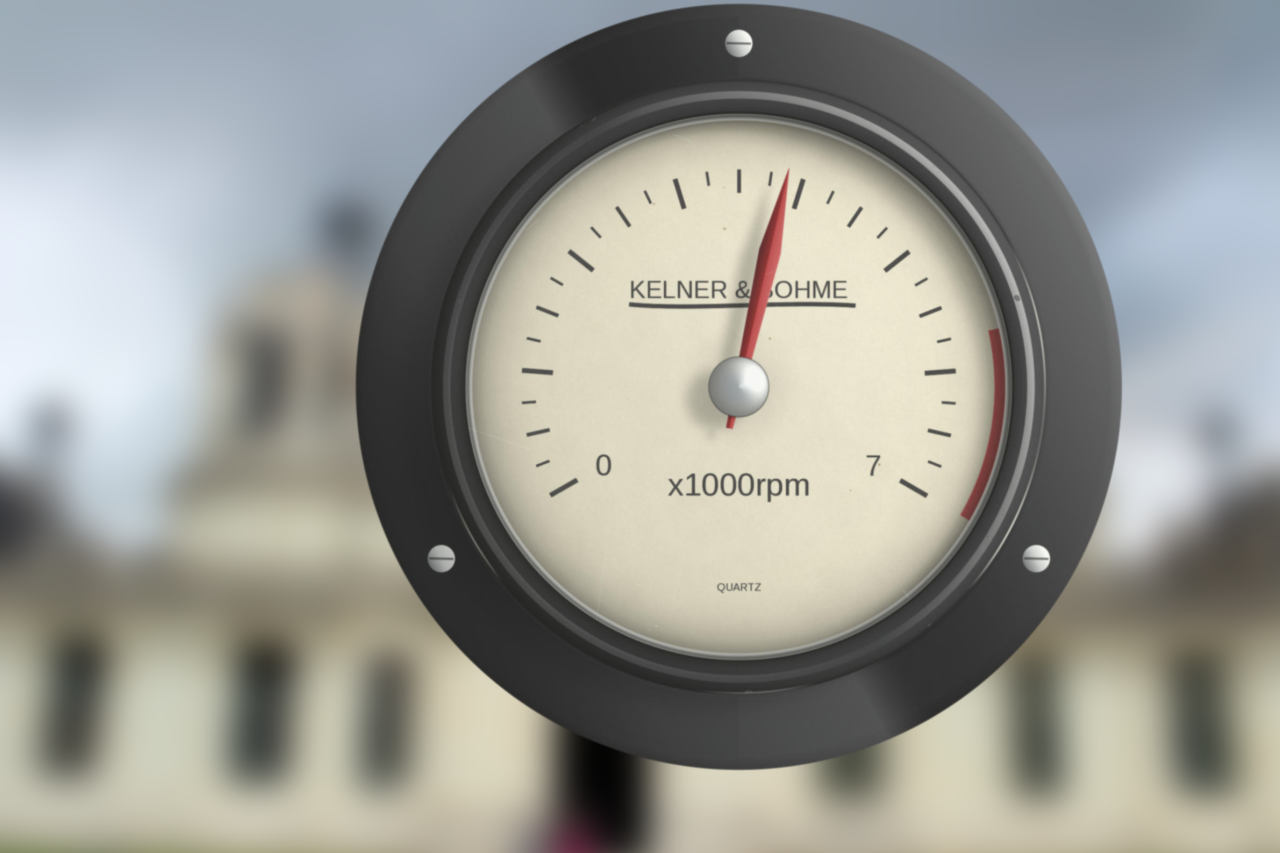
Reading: {"value": 3875, "unit": "rpm"}
